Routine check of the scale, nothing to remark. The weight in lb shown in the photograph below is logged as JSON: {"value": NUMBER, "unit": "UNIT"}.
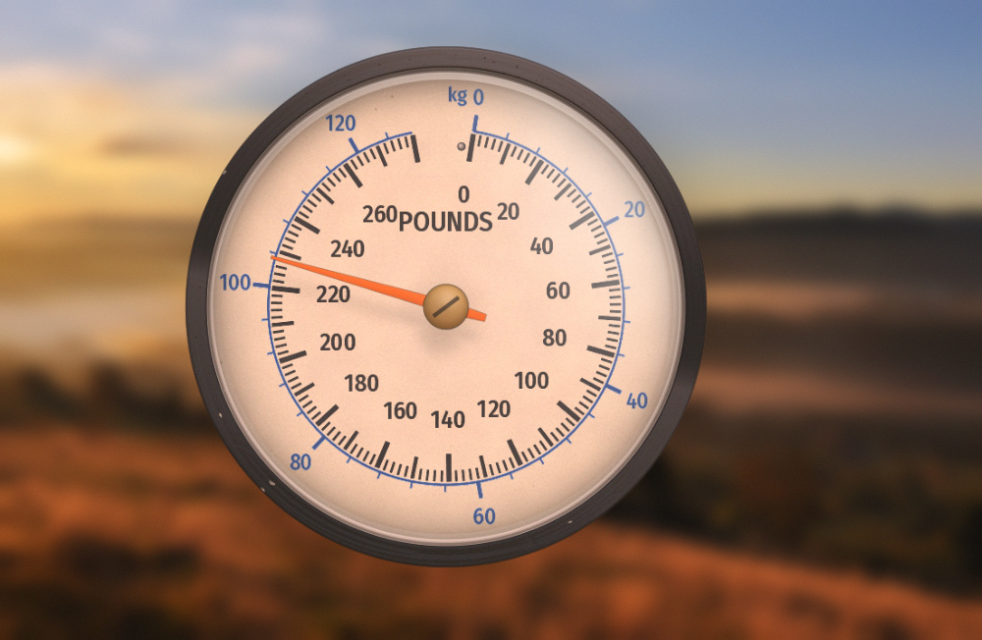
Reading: {"value": 228, "unit": "lb"}
